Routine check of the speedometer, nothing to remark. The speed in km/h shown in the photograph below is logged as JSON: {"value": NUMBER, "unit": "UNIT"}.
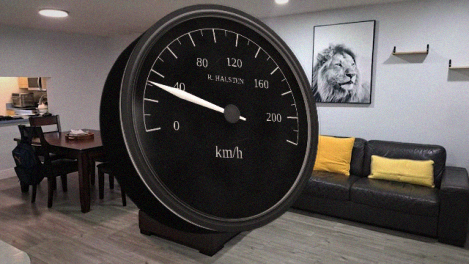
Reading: {"value": 30, "unit": "km/h"}
